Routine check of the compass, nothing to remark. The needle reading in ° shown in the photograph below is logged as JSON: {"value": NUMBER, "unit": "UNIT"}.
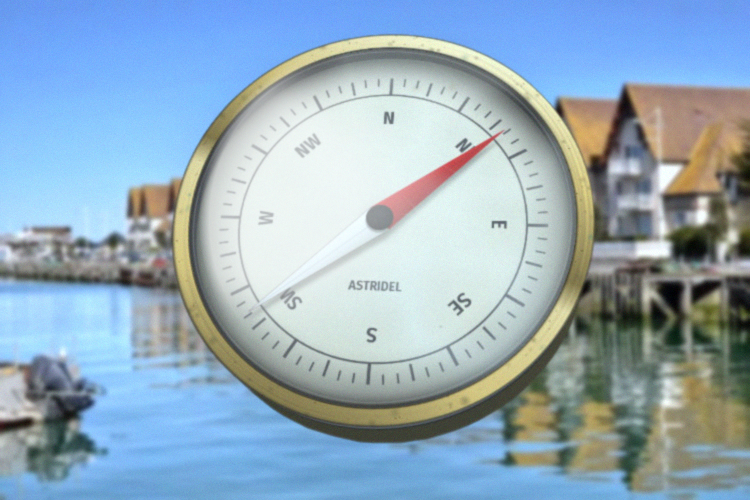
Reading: {"value": 50, "unit": "°"}
